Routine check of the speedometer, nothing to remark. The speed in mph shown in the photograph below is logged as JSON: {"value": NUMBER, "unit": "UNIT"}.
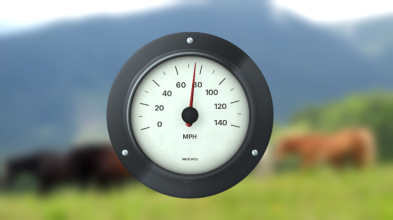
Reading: {"value": 75, "unit": "mph"}
